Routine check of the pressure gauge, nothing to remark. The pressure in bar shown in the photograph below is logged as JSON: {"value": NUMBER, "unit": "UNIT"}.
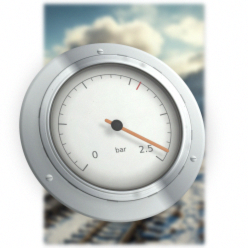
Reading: {"value": 2.4, "unit": "bar"}
